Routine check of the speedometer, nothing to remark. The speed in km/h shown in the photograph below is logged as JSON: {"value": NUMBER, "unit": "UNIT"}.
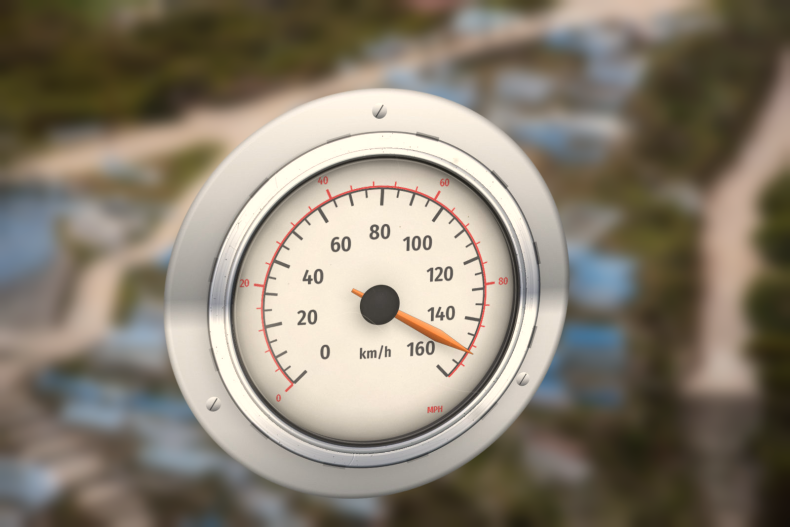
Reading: {"value": 150, "unit": "km/h"}
